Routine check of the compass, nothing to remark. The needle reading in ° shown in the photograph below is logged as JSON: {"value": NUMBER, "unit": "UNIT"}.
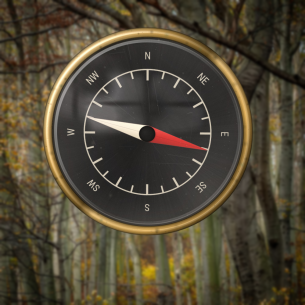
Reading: {"value": 105, "unit": "°"}
